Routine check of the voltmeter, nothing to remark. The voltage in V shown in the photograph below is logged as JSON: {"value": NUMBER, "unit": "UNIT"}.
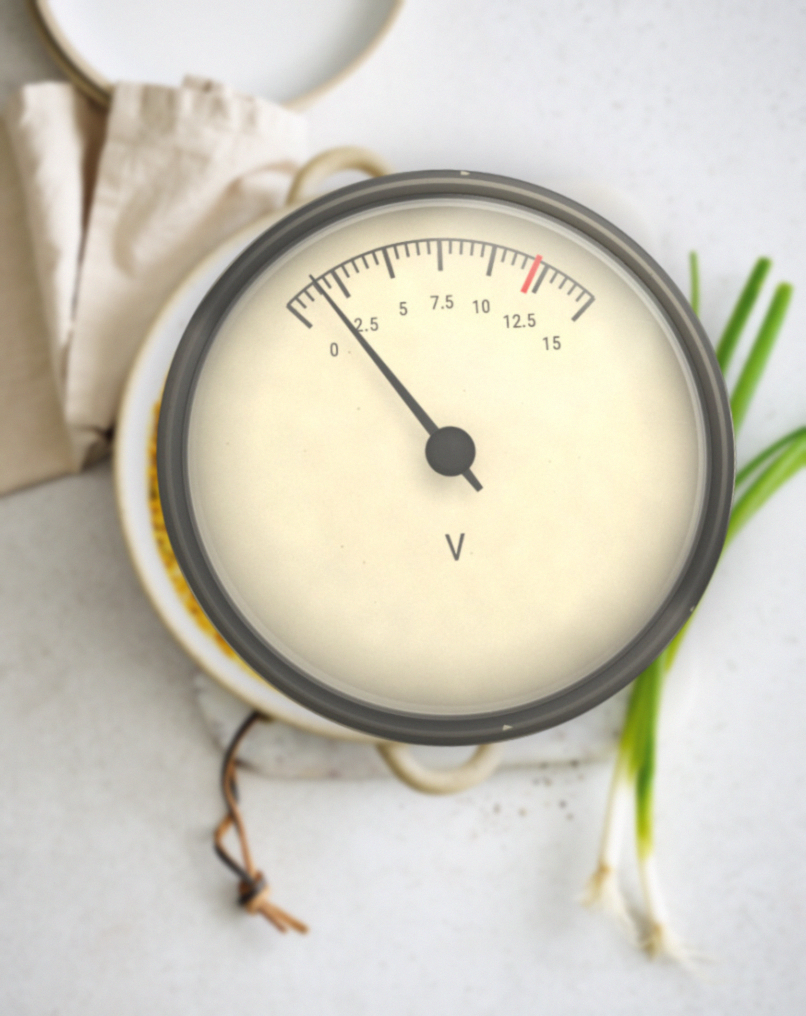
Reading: {"value": 1.5, "unit": "V"}
